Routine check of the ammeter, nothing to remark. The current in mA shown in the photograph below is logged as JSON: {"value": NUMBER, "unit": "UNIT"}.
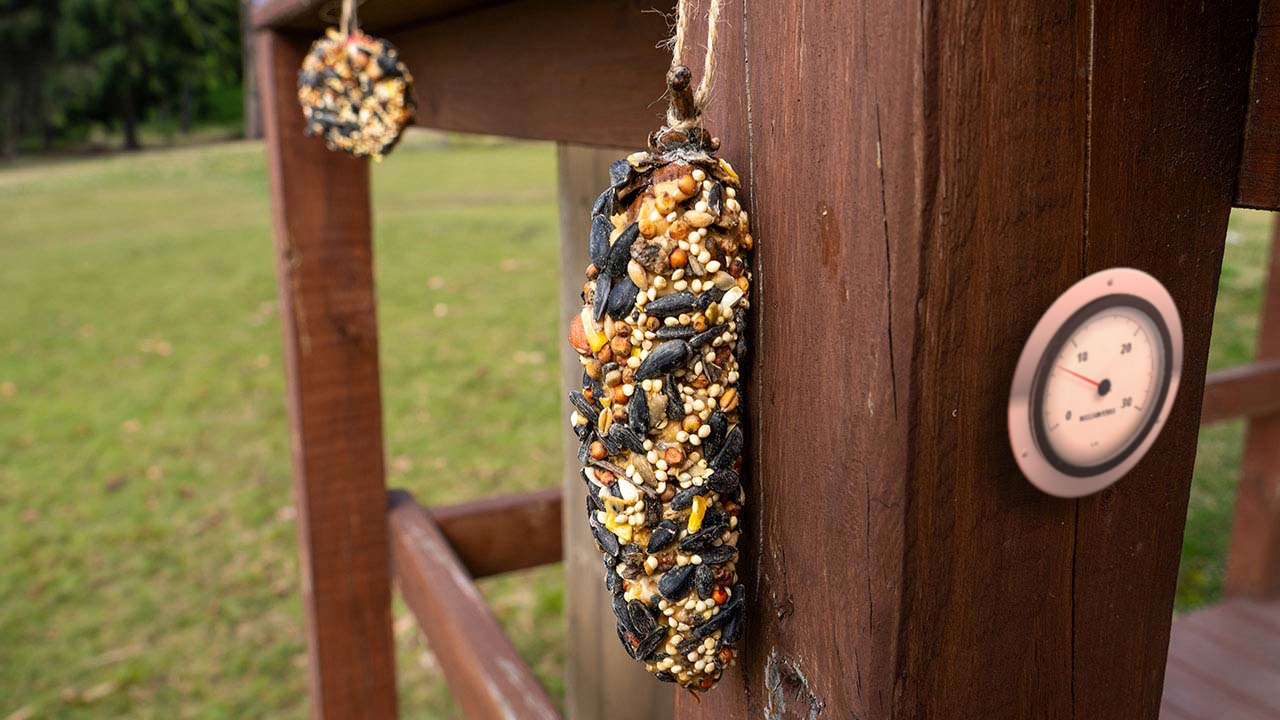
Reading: {"value": 7, "unit": "mA"}
